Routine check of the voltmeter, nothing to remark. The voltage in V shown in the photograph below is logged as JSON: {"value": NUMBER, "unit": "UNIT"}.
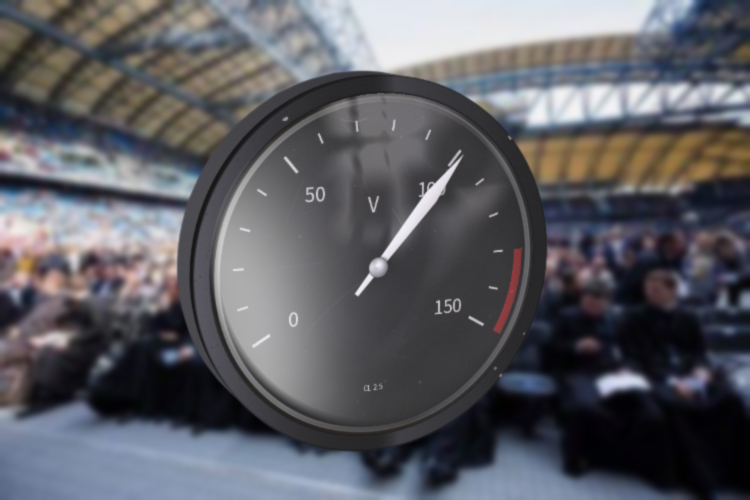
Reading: {"value": 100, "unit": "V"}
